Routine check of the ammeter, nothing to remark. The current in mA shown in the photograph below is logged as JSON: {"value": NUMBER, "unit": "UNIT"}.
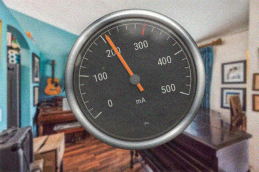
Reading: {"value": 210, "unit": "mA"}
